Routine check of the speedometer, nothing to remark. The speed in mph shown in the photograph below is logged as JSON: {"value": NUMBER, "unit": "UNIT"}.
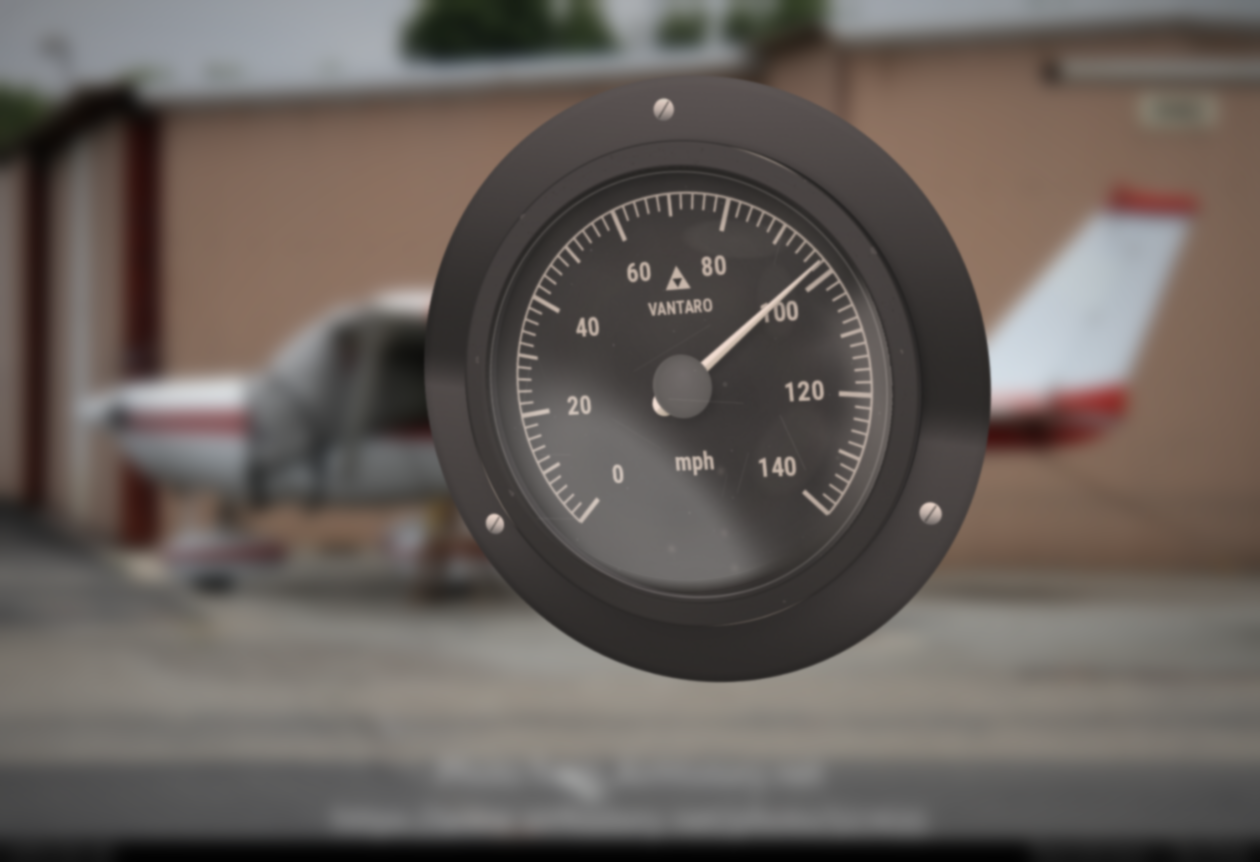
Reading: {"value": 98, "unit": "mph"}
